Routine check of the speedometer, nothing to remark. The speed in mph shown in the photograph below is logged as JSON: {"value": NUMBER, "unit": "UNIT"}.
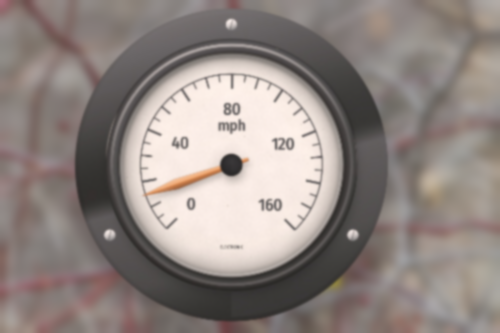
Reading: {"value": 15, "unit": "mph"}
